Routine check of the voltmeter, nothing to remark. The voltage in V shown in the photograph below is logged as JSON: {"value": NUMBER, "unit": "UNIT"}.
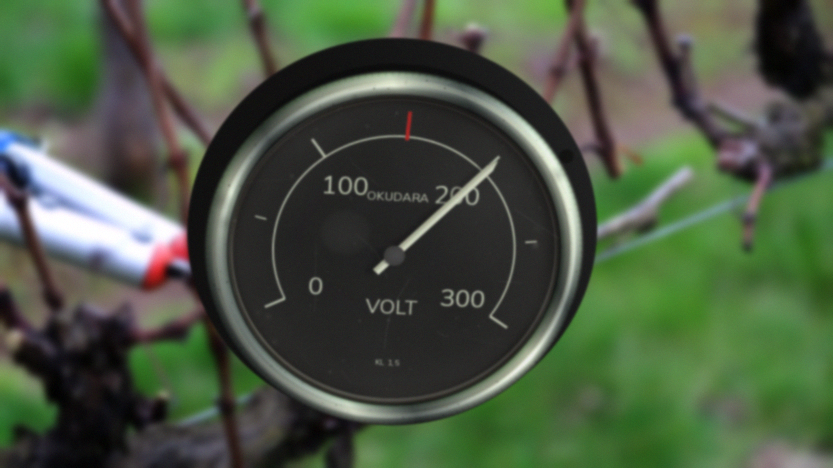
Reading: {"value": 200, "unit": "V"}
